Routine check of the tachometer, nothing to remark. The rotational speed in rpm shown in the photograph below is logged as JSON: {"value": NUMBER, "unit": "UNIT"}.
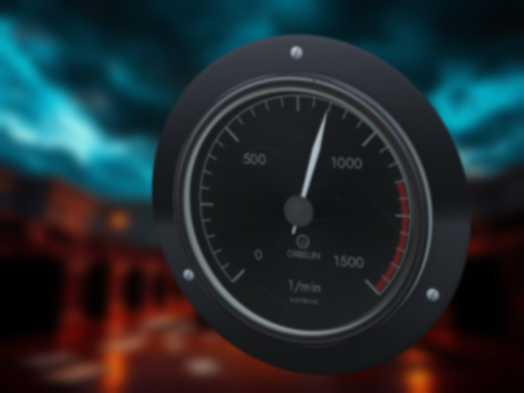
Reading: {"value": 850, "unit": "rpm"}
